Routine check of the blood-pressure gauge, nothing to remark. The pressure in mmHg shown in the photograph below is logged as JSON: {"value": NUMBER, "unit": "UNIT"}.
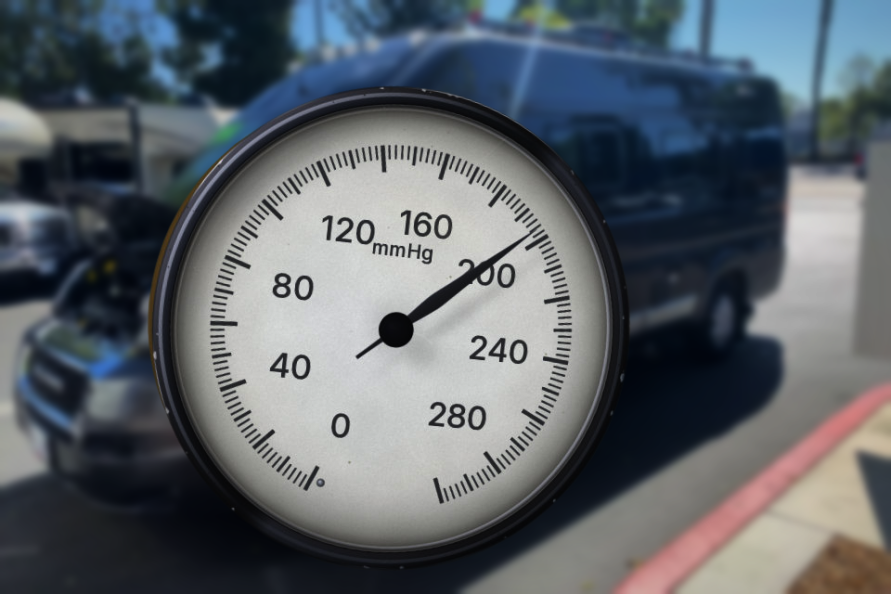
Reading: {"value": 196, "unit": "mmHg"}
